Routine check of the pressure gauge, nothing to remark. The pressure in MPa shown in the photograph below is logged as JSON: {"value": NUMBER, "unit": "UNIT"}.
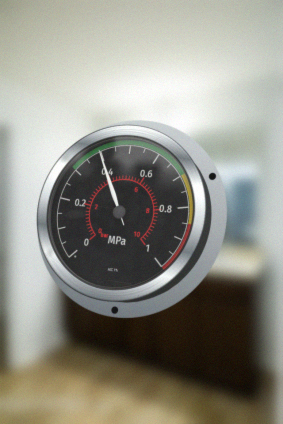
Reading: {"value": 0.4, "unit": "MPa"}
